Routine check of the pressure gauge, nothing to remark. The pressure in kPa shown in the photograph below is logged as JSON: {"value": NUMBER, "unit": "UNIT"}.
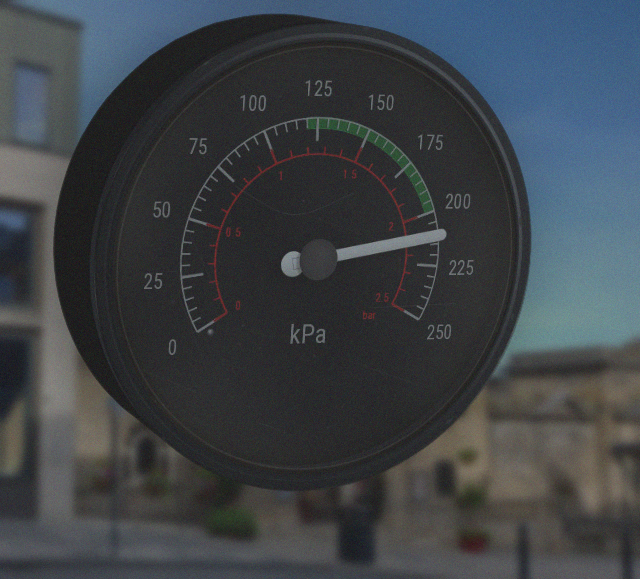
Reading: {"value": 210, "unit": "kPa"}
